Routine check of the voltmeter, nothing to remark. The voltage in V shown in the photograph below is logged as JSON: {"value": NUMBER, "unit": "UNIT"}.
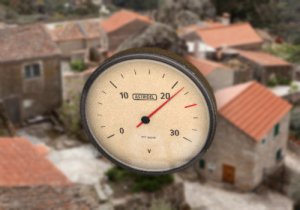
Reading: {"value": 21, "unit": "V"}
